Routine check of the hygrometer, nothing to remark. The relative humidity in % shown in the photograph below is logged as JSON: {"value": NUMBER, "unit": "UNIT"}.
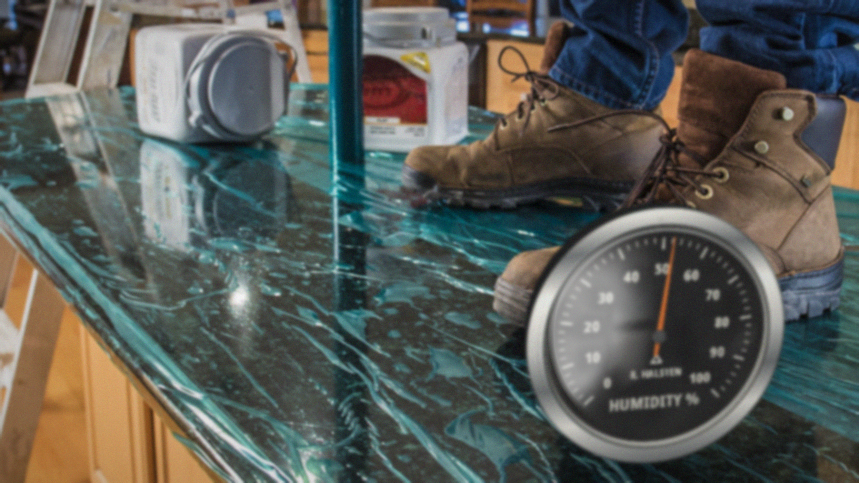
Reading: {"value": 52, "unit": "%"}
